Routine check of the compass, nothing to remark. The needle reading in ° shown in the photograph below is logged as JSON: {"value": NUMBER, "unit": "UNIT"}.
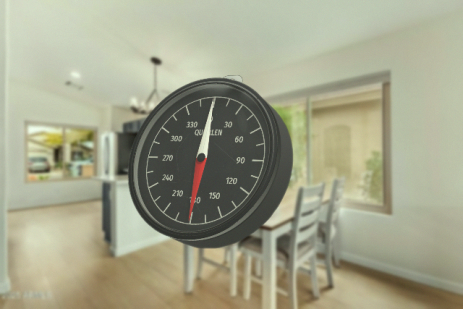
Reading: {"value": 180, "unit": "°"}
